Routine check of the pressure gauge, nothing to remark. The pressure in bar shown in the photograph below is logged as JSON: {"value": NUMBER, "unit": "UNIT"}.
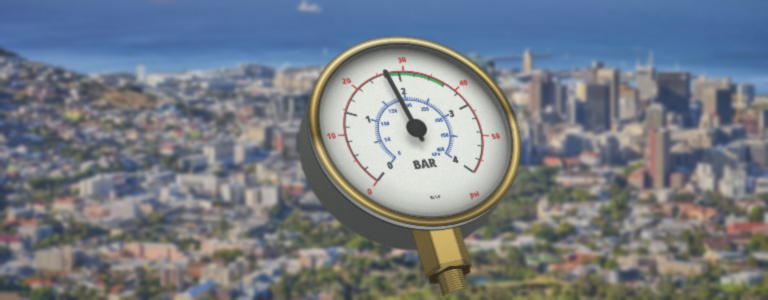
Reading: {"value": 1.8, "unit": "bar"}
